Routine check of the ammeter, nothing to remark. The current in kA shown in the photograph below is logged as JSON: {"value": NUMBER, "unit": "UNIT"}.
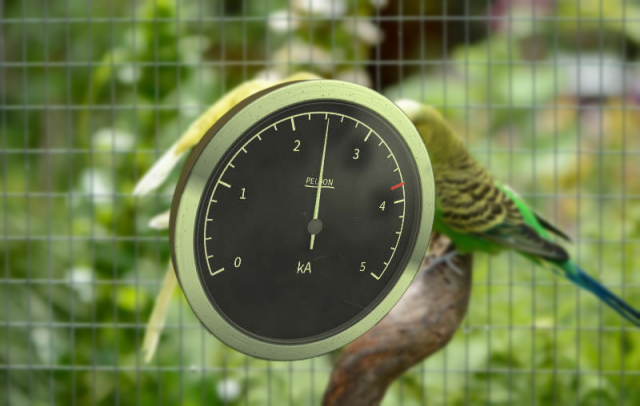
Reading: {"value": 2.4, "unit": "kA"}
